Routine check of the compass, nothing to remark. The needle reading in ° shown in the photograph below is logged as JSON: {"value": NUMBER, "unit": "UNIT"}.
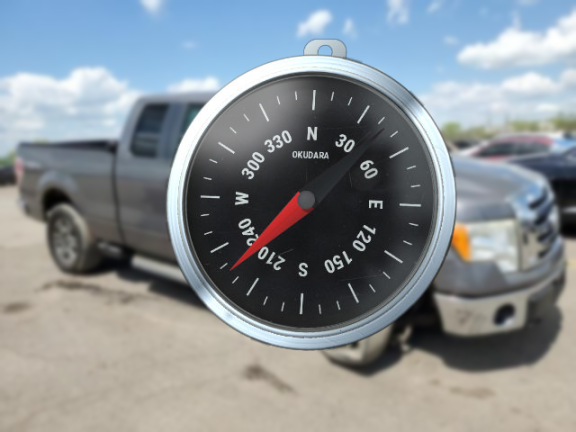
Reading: {"value": 225, "unit": "°"}
